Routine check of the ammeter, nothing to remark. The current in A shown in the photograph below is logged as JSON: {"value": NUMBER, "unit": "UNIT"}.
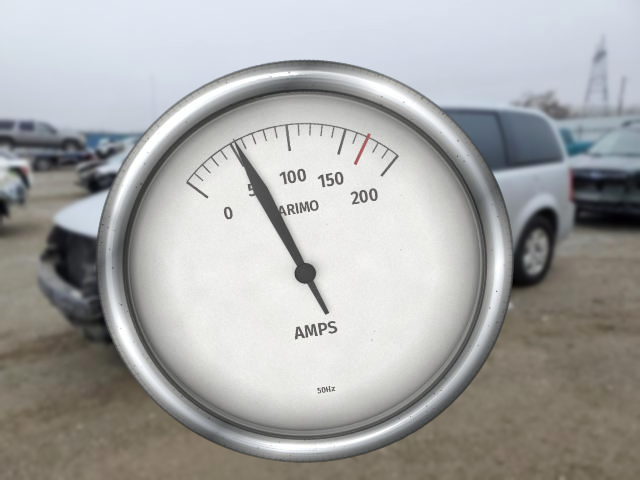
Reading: {"value": 55, "unit": "A"}
